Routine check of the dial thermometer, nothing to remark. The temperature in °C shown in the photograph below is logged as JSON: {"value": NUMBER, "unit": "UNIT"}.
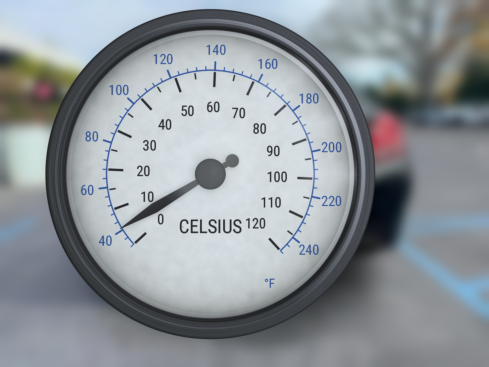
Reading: {"value": 5, "unit": "°C"}
